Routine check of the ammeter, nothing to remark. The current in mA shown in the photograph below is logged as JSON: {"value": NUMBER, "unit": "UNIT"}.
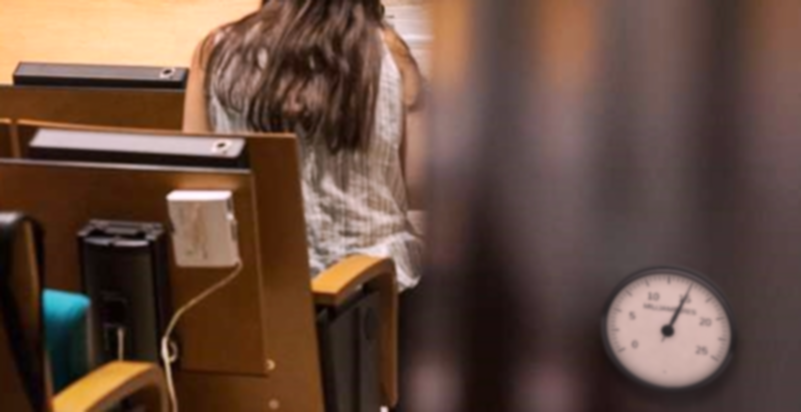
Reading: {"value": 15, "unit": "mA"}
